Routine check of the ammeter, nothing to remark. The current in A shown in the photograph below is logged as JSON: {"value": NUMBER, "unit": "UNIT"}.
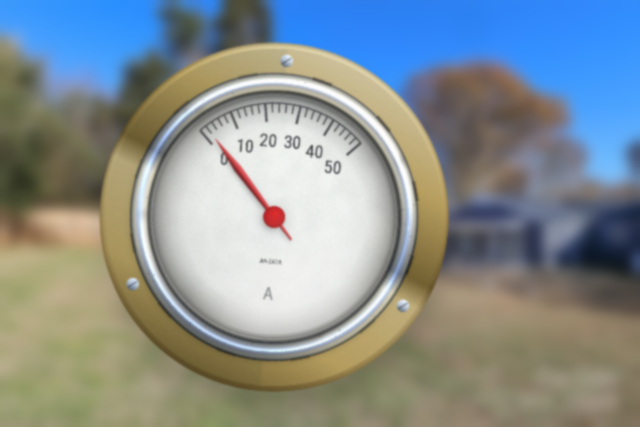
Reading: {"value": 2, "unit": "A"}
